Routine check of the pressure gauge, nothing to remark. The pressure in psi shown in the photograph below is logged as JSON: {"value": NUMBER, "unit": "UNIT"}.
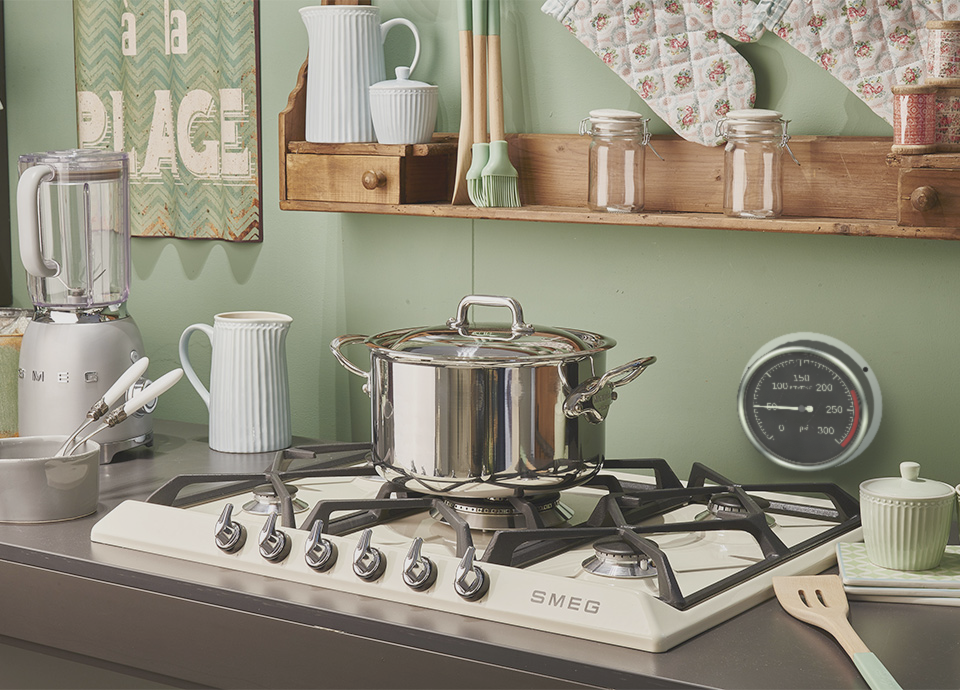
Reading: {"value": 50, "unit": "psi"}
